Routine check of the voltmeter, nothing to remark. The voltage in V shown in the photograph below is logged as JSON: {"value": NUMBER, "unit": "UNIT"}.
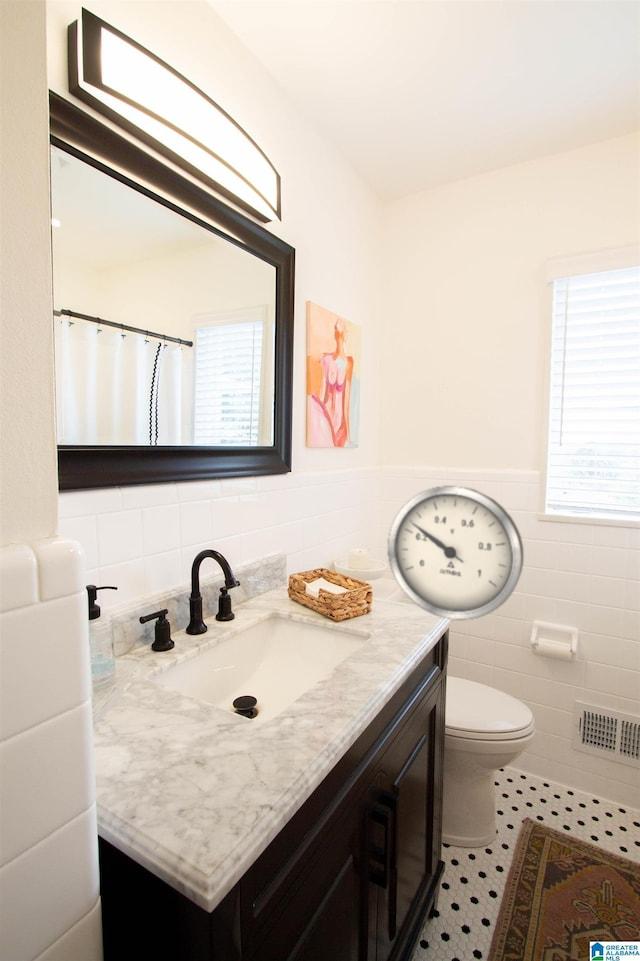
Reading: {"value": 0.25, "unit": "V"}
